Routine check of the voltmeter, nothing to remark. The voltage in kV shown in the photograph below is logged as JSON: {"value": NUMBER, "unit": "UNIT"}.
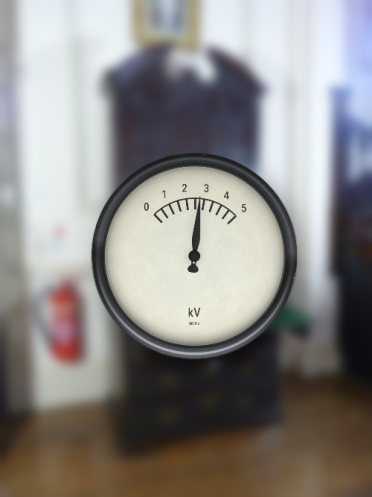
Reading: {"value": 2.75, "unit": "kV"}
